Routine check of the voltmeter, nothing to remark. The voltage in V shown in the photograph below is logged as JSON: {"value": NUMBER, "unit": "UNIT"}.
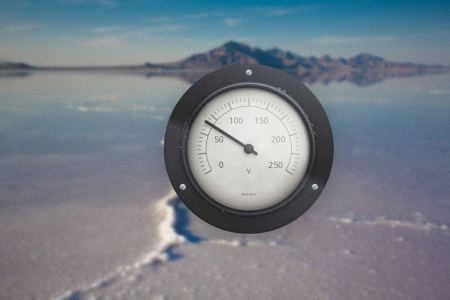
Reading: {"value": 65, "unit": "V"}
